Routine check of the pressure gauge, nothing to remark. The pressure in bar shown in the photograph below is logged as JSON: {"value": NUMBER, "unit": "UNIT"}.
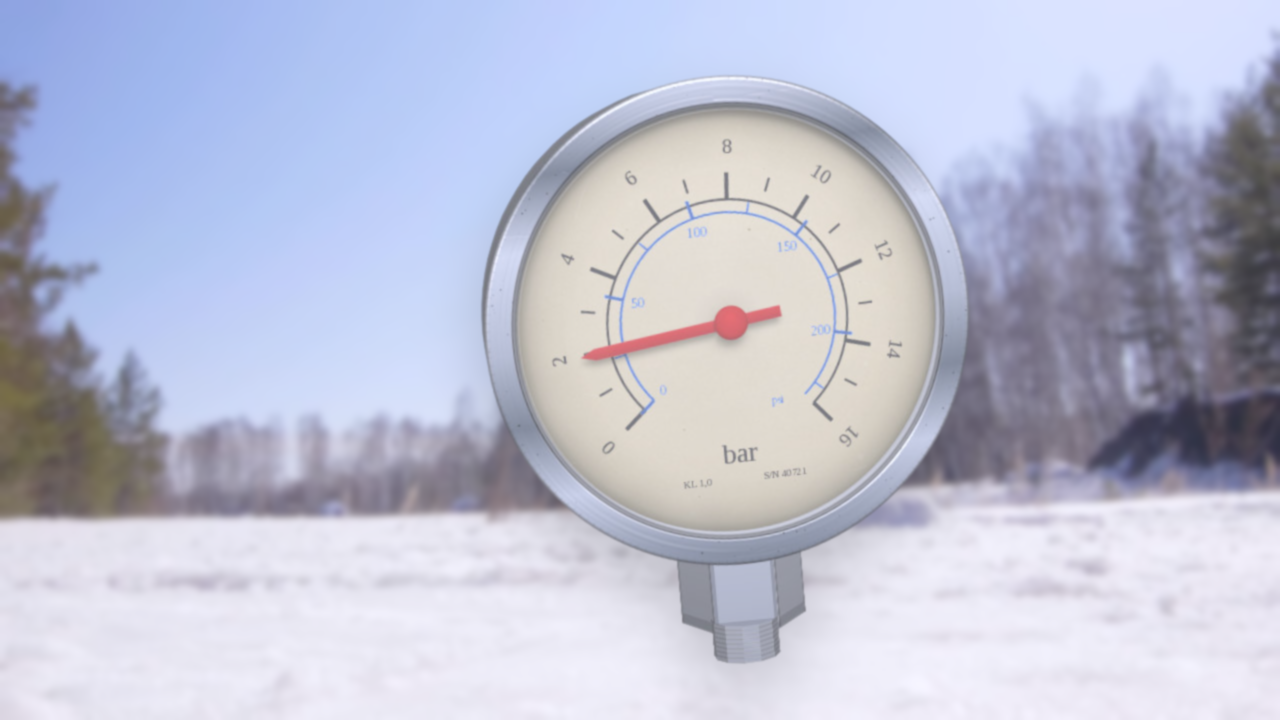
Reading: {"value": 2, "unit": "bar"}
